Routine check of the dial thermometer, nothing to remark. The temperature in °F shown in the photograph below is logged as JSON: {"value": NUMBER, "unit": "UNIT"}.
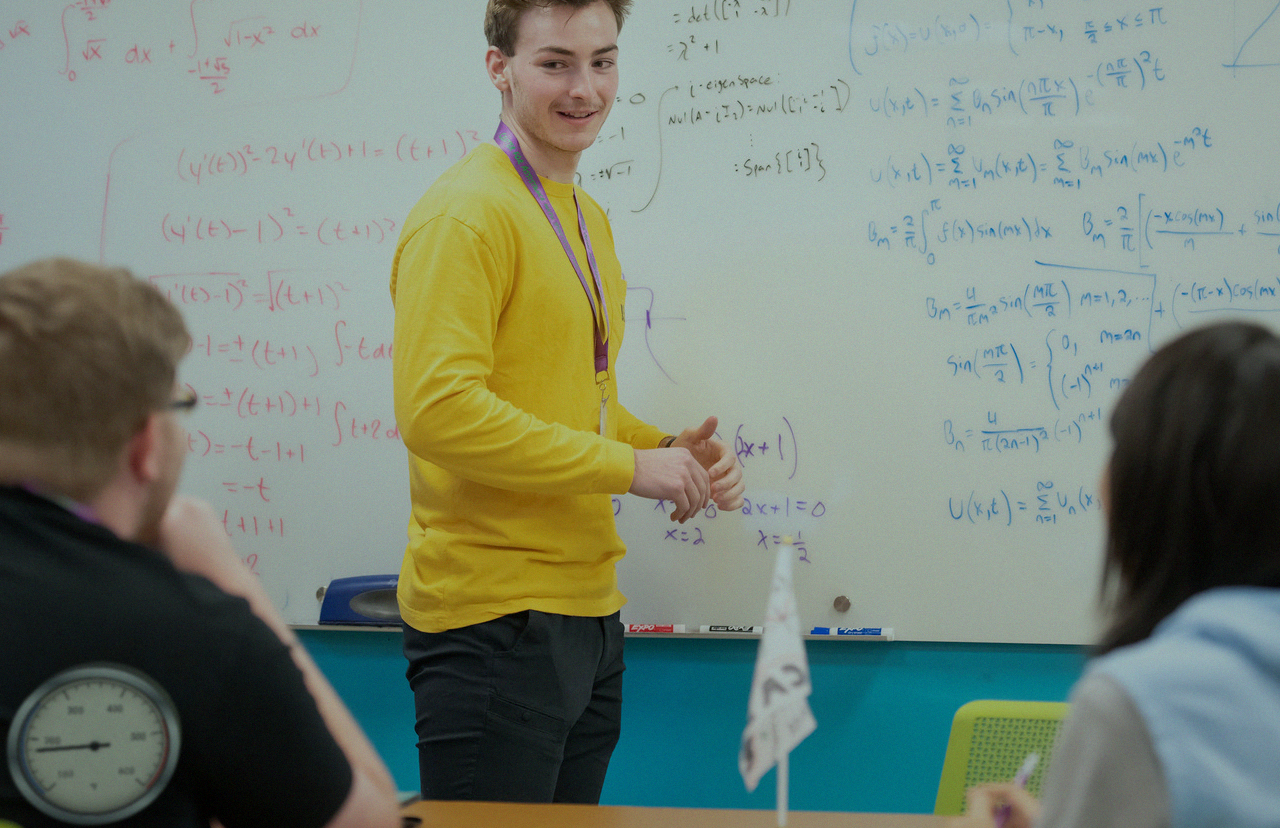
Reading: {"value": 180, "unit": "°F"}
